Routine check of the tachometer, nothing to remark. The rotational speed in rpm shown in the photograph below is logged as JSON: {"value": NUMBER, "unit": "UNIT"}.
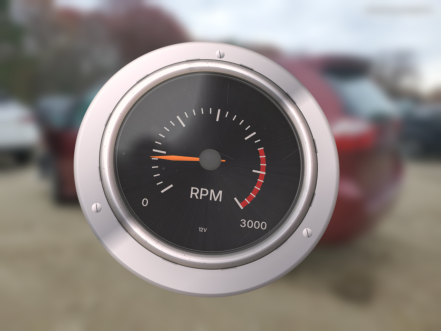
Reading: {"value": 400, "unit": "rpm"}
